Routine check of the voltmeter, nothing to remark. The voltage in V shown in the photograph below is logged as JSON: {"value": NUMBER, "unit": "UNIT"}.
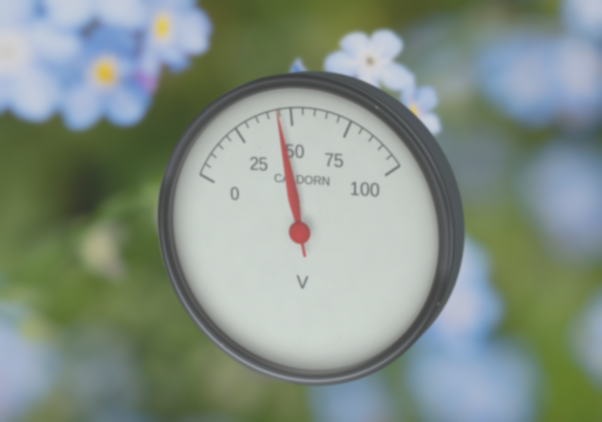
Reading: {"value": 45, "unit": "V"}
